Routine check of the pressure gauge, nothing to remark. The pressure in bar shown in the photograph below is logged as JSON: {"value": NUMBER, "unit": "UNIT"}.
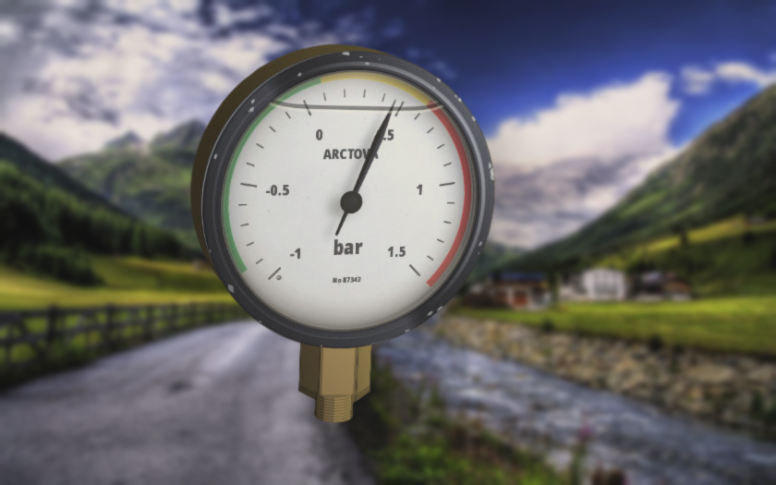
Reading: {"value": 0.45, "unit": "bar"}
